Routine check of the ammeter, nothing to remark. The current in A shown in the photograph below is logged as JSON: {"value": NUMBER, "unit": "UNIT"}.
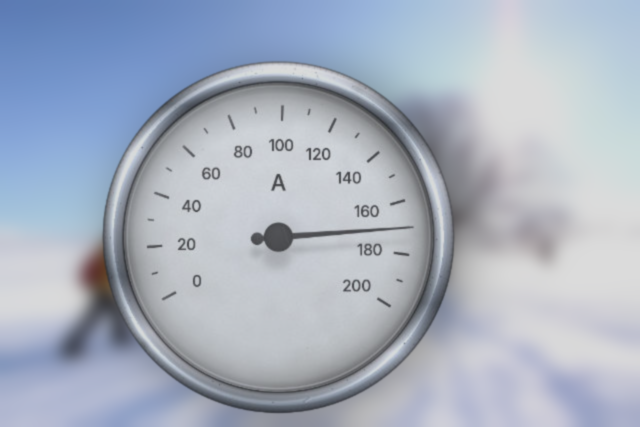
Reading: {"value": 170, "unit": "A"}
